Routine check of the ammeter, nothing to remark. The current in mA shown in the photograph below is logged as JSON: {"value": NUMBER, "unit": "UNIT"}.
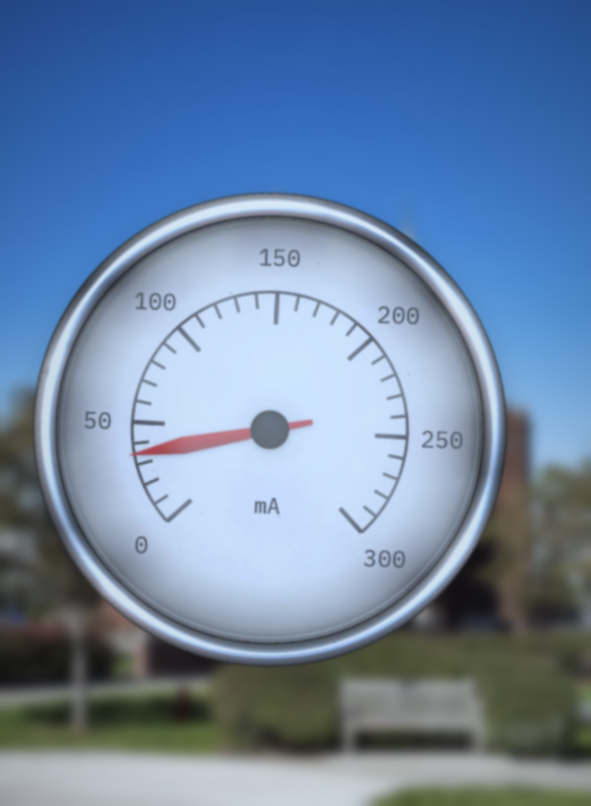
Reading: {"value": 35, "unit": "mA"}
